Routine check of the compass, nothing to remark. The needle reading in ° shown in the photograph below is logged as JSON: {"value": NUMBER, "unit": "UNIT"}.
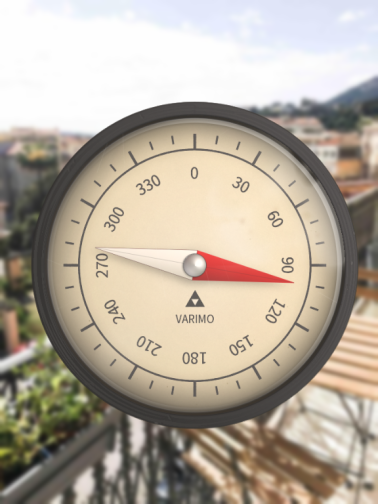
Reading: {"value": 100, "unit": "°"}
